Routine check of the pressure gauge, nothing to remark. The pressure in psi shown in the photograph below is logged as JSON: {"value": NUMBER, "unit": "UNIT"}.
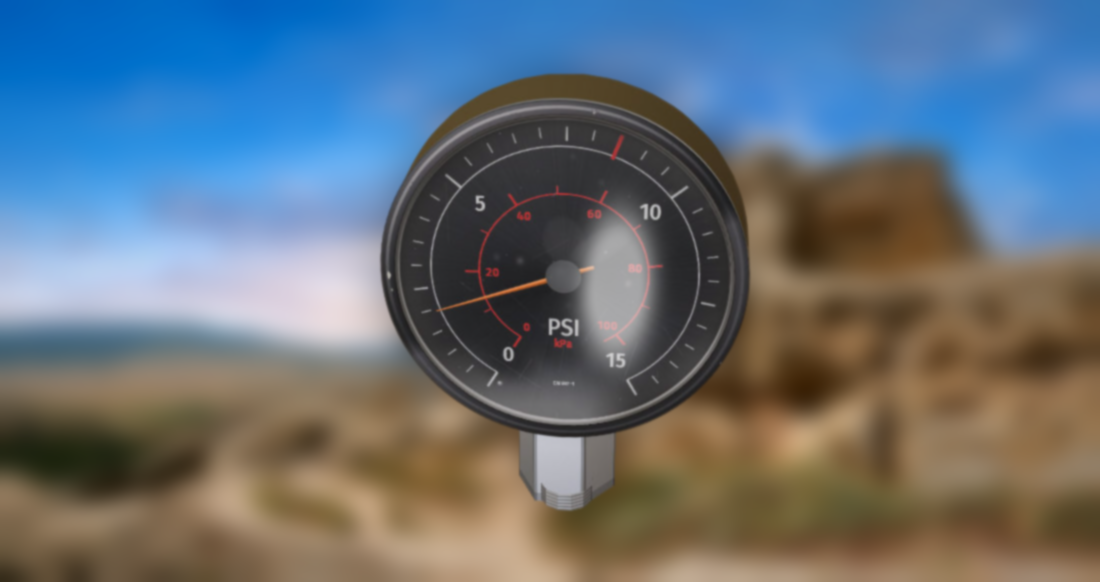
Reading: {"value": 2, "unit": "psi"}
